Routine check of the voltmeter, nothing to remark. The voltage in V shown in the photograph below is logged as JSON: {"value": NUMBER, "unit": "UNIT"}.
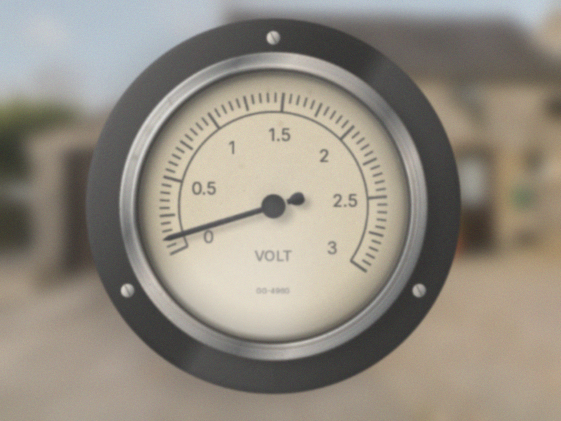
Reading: {"value": 0.1, "unit": "V"}
